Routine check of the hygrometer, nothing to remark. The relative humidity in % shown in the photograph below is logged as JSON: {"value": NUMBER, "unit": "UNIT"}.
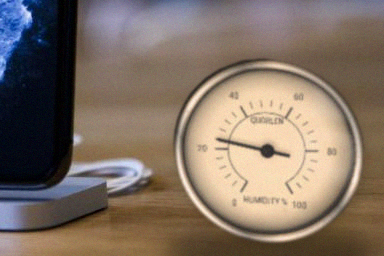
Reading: {"value": 24, "unit": "%"}
